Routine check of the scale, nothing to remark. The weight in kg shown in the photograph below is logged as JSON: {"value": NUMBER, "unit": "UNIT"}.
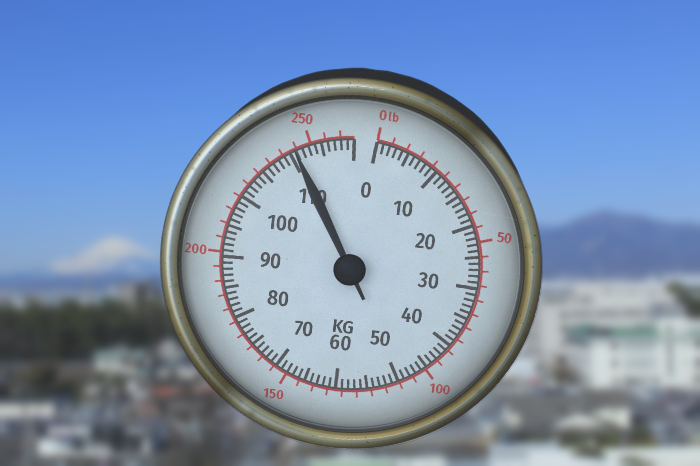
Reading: {"value": 111, "unit": "kg"}
